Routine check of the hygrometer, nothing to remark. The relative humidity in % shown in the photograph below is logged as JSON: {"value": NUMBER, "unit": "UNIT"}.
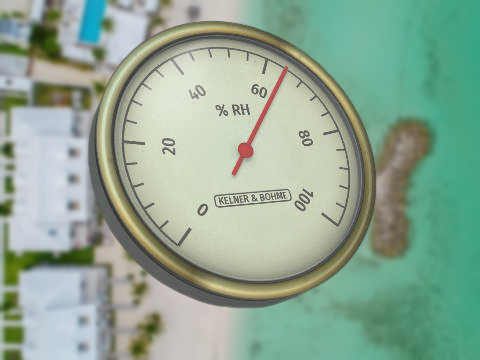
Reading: {"value": 64, "unit": "%"}
